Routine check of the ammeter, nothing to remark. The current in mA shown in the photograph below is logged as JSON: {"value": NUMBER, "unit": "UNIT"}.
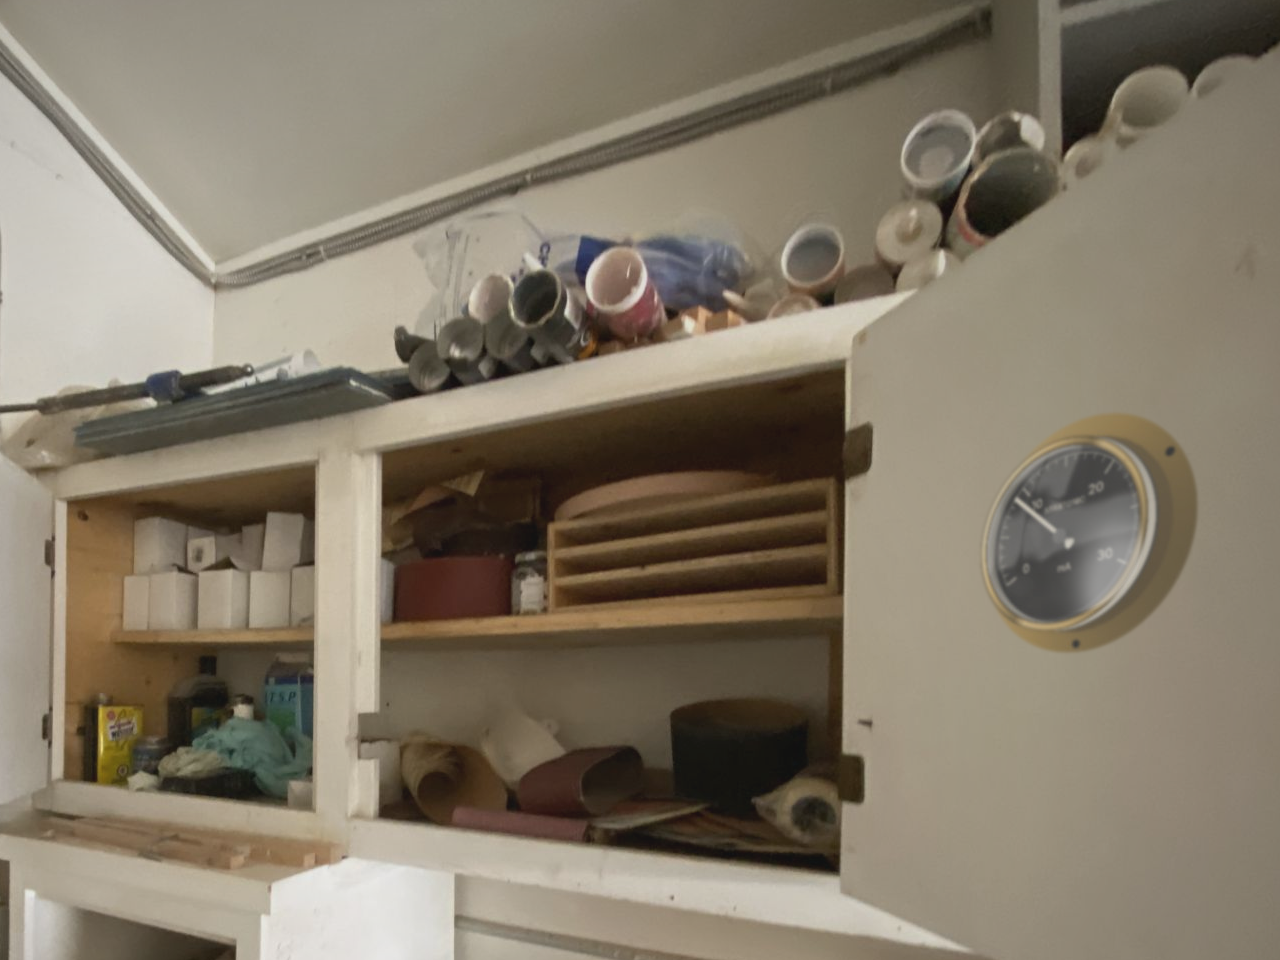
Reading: {"value": 9, "unit": "mA"}
